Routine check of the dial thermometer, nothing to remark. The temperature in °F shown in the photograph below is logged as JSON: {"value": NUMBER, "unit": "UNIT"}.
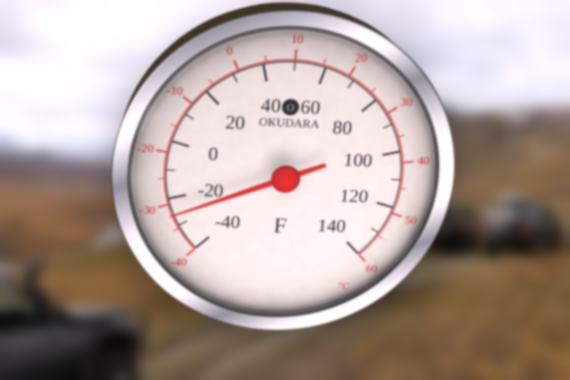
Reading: {"value": -25, "unit": "°F"}
